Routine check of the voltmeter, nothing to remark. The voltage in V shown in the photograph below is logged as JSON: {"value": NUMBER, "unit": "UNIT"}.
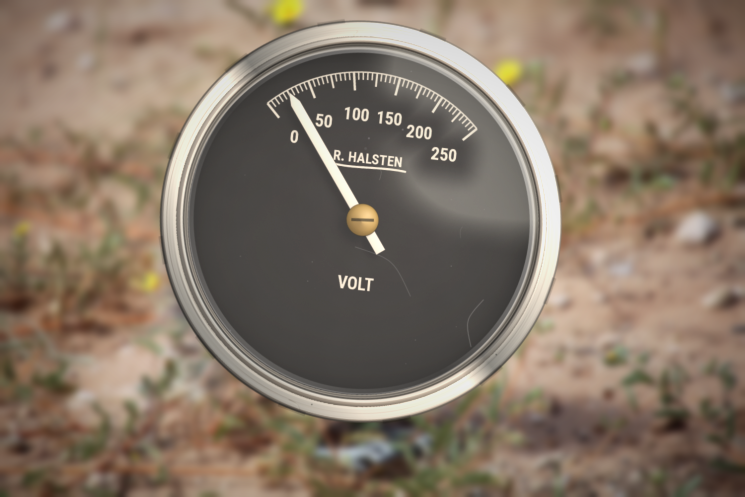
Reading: {"value": 25, "unit": "V"}
